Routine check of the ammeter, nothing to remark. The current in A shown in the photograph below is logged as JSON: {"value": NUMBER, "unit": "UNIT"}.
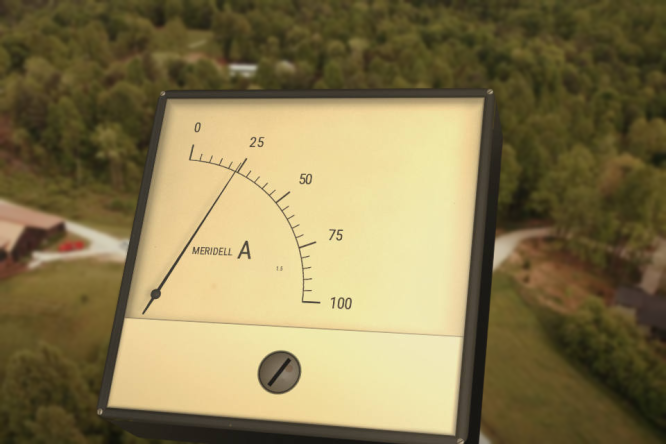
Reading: {"value": 25, "unit": "A"}
